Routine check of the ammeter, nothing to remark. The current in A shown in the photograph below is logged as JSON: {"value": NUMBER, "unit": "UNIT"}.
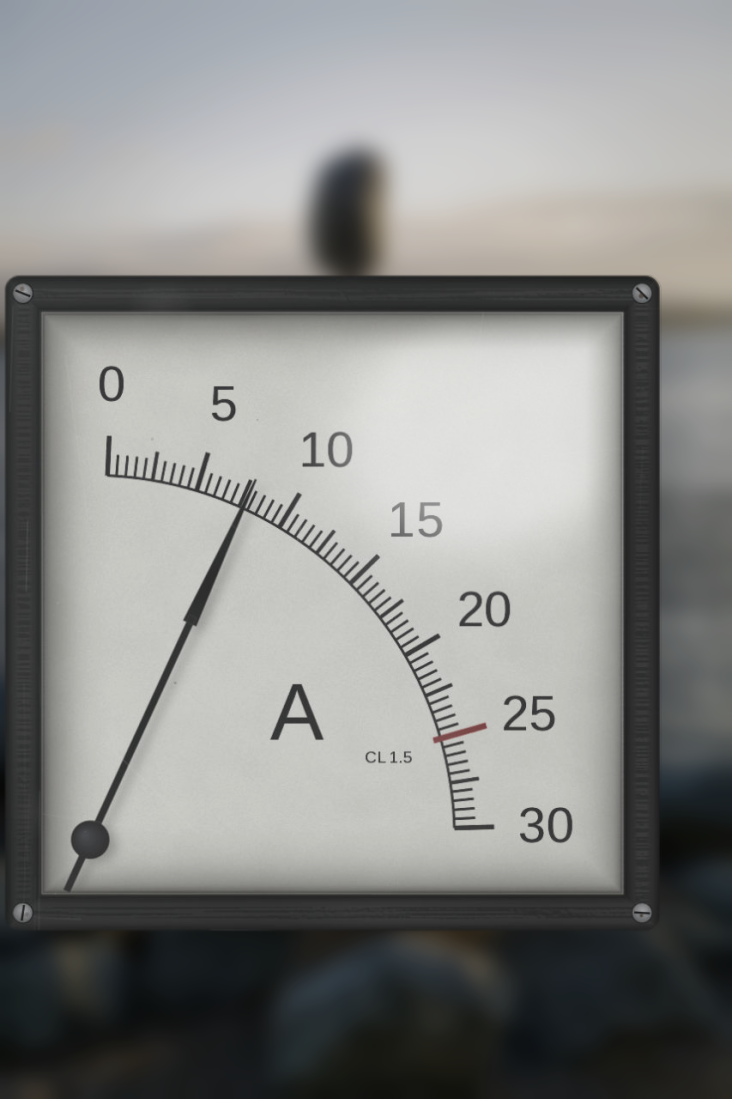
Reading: {"value": 7.75, "unit": "A"}
